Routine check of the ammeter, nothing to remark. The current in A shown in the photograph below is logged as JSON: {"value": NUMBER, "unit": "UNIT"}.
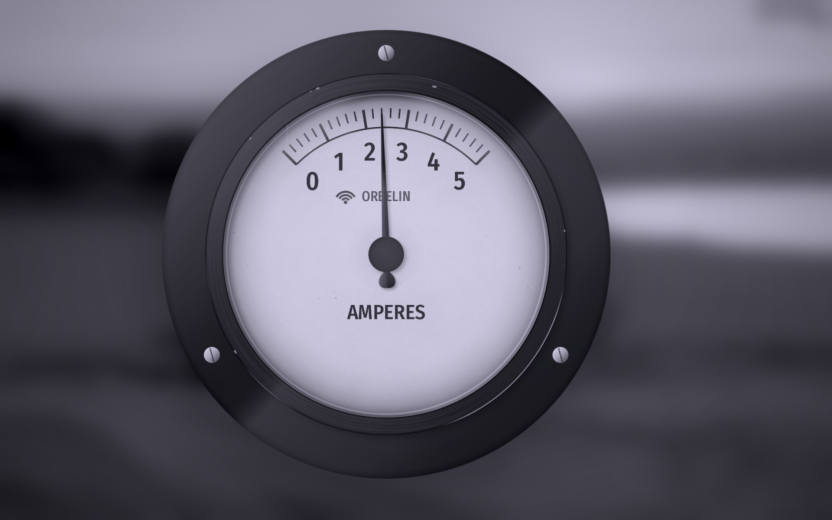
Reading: {"value": 2.4, "unit": "A"}
